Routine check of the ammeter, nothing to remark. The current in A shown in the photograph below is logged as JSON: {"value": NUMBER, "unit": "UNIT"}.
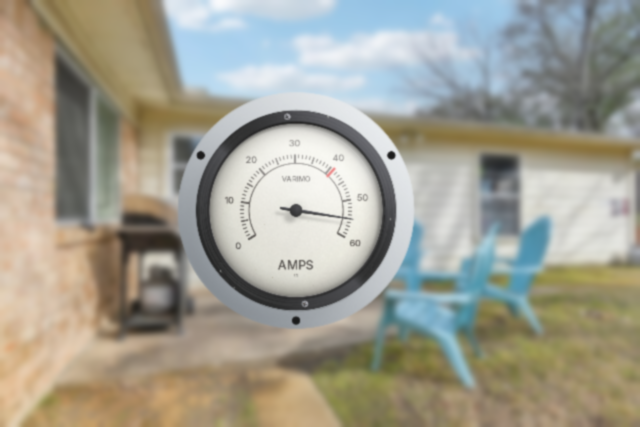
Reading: {"value": 55, "unit": "A"}
